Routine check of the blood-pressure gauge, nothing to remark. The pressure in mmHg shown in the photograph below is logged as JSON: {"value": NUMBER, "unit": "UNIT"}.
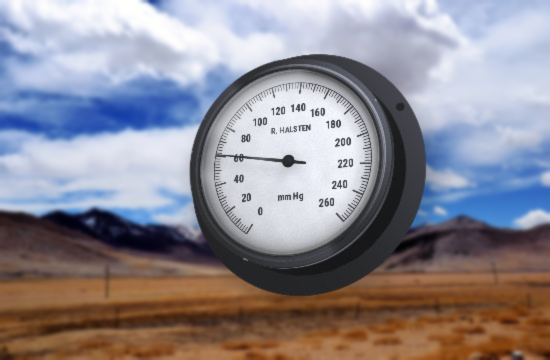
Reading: {"value": 60, "unit": "mmHg"}
